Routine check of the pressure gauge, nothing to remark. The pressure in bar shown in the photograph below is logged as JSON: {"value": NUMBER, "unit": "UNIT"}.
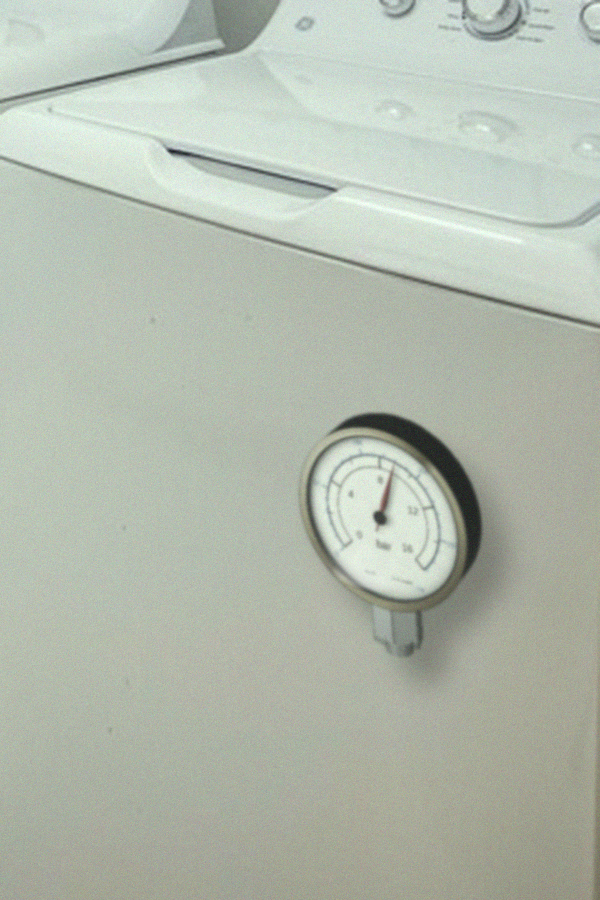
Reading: {"value": 9, "unit": "bar"}
